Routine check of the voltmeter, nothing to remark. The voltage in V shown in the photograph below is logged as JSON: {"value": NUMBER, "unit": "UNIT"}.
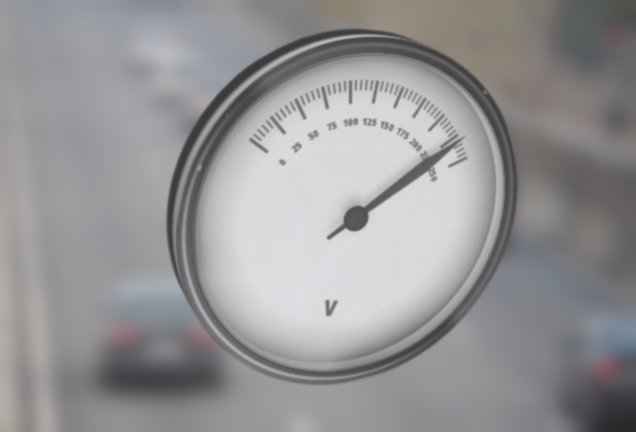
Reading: {"value": 225, "unit": "V"}
